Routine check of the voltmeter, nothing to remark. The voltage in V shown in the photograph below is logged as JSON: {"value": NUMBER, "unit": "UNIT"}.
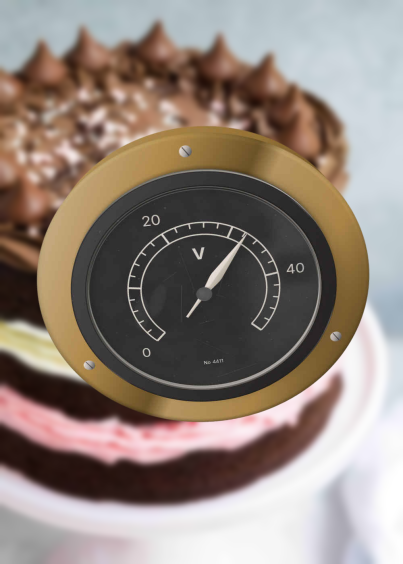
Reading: {"value": 32, "unit": "V"}
